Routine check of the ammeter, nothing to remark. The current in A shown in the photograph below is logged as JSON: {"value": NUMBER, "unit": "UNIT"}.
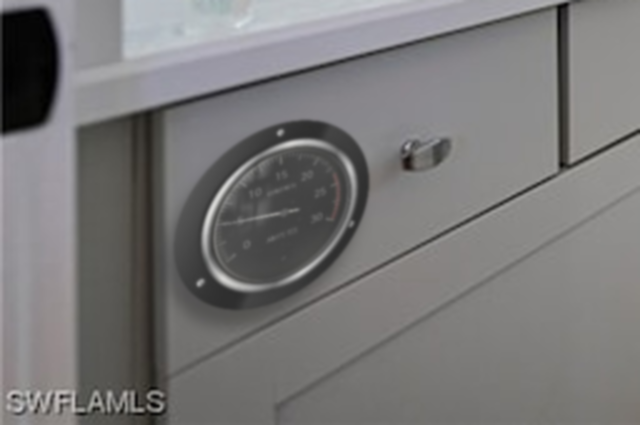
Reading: {"value": 5, "unit": "A"}
